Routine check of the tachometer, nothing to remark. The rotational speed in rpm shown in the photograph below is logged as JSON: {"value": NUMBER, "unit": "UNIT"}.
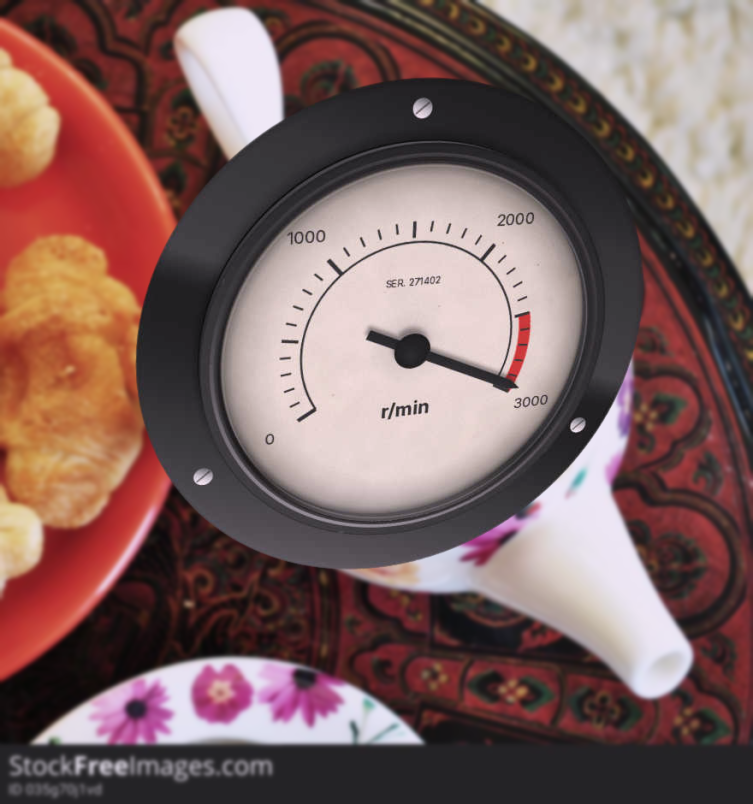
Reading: {"value": 2950, "unit": "rpm"}
